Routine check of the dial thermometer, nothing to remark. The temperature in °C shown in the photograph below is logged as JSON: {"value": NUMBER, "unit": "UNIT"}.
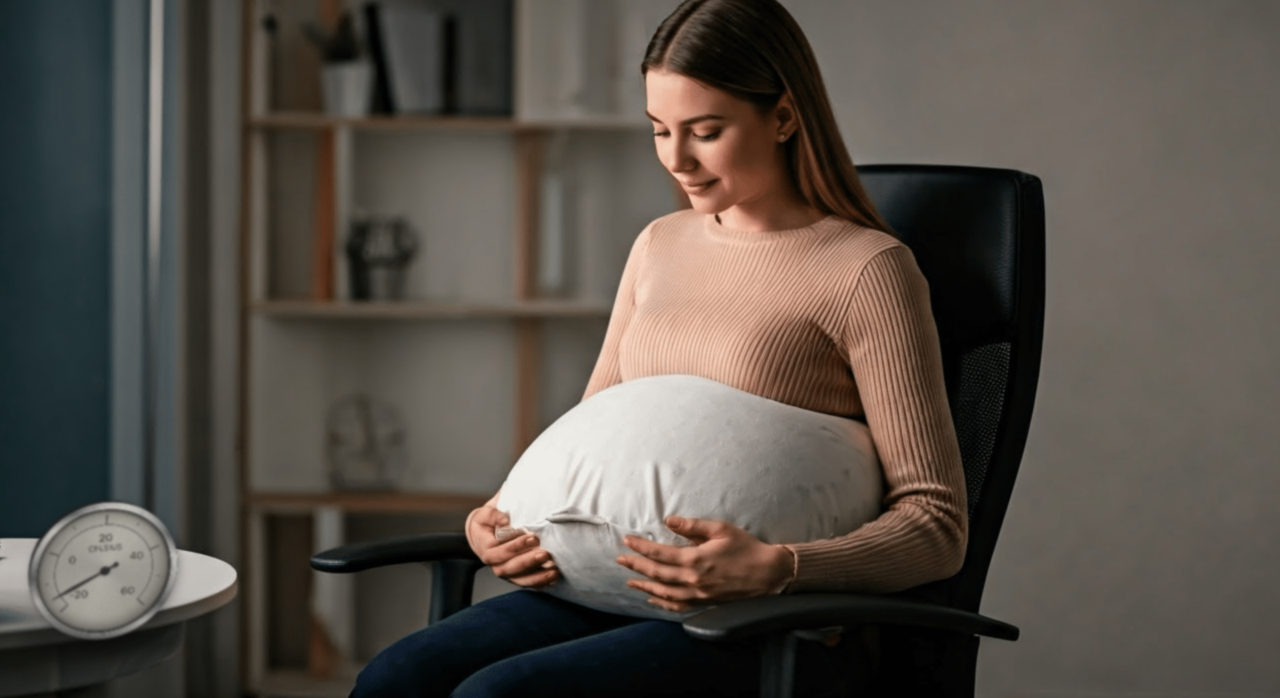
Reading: {"value": -15, "unit": "°C"}
